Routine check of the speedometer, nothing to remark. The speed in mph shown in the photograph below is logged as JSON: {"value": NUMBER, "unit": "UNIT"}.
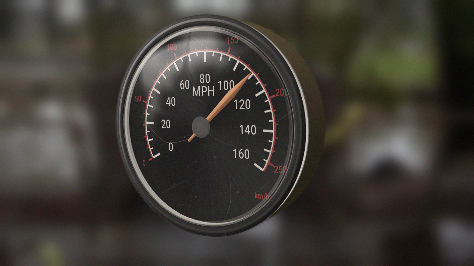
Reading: {"value": 110, "unit": "mph"}
